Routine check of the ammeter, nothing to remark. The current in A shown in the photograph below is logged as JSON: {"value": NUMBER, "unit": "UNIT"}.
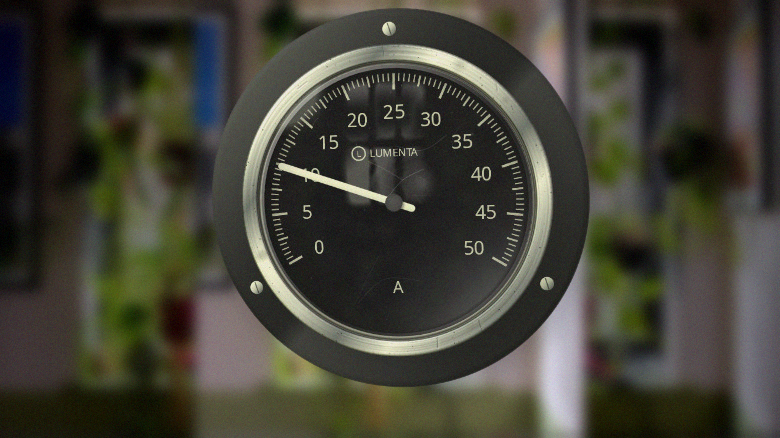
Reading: {"value": 10, "unit": "A"}
